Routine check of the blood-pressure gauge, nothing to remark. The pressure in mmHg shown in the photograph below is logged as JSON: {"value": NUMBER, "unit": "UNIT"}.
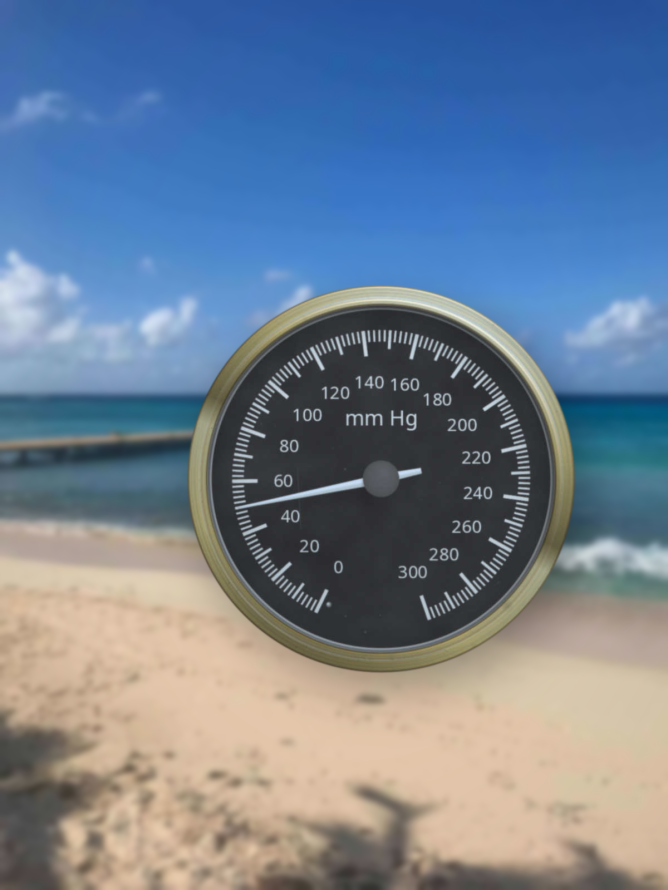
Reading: {"value": 50, "unit": "mmHg"}
